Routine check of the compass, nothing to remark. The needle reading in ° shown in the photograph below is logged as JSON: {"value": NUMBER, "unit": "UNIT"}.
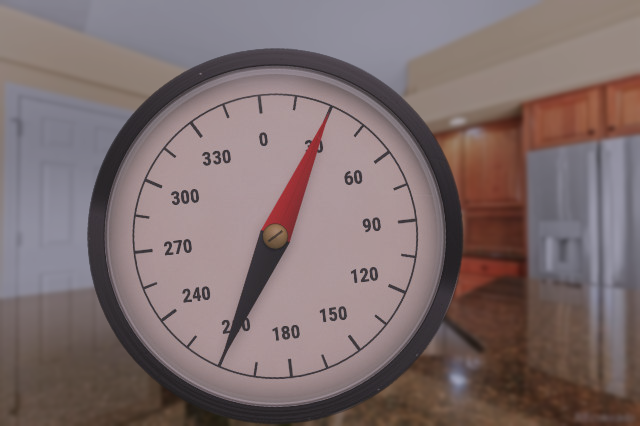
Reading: {"value": 30, "unit": "°"}
